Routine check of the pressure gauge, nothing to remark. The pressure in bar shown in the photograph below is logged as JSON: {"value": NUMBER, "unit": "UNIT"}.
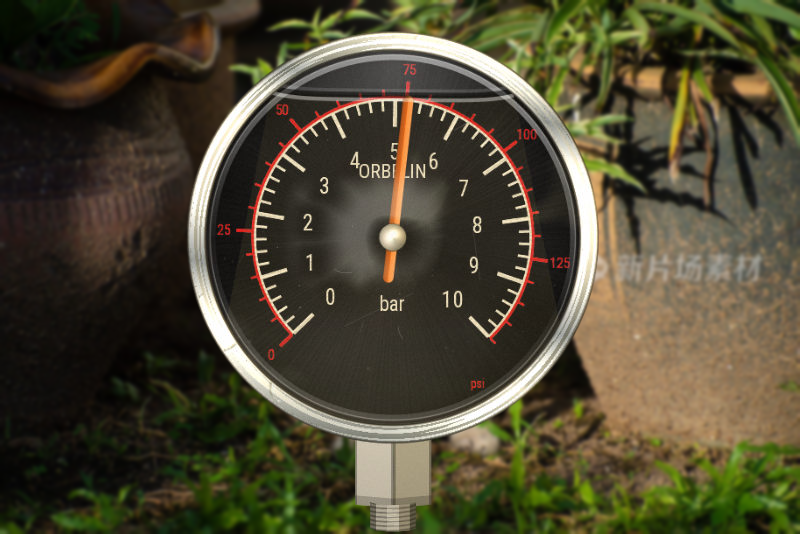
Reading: {"value": 5.2, "unit": "bar"}
